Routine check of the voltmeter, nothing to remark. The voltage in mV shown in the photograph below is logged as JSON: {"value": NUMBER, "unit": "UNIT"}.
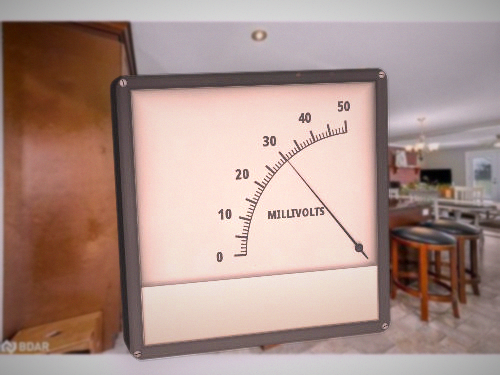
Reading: {"value": 30, "unit": "mV"}
